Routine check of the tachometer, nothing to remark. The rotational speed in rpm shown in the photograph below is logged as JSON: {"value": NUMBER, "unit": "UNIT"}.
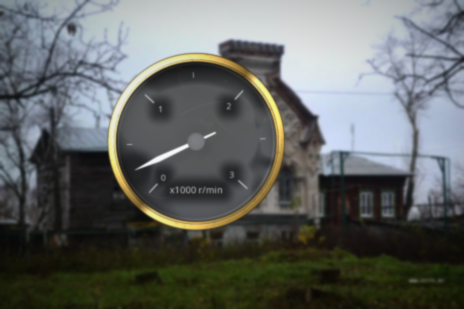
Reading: {"value": 250, "unit": "rpm"}
